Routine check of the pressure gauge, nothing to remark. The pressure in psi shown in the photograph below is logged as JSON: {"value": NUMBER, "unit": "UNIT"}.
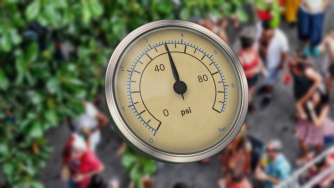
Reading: {"value": 50, "unit": "psi"}
